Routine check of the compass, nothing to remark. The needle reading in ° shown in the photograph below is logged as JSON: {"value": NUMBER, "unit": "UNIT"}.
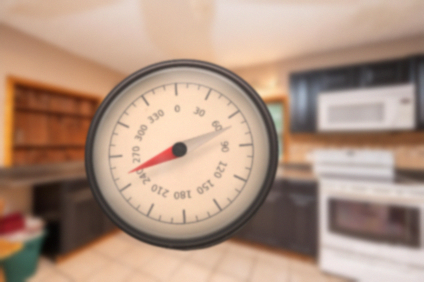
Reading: {"value": 250, "unit": "°"}
